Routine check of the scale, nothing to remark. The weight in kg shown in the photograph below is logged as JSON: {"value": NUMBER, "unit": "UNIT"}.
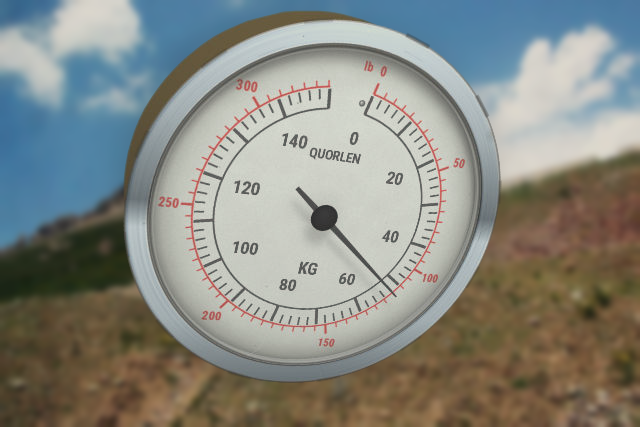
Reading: {"value": 52, "unit": "kg"}
